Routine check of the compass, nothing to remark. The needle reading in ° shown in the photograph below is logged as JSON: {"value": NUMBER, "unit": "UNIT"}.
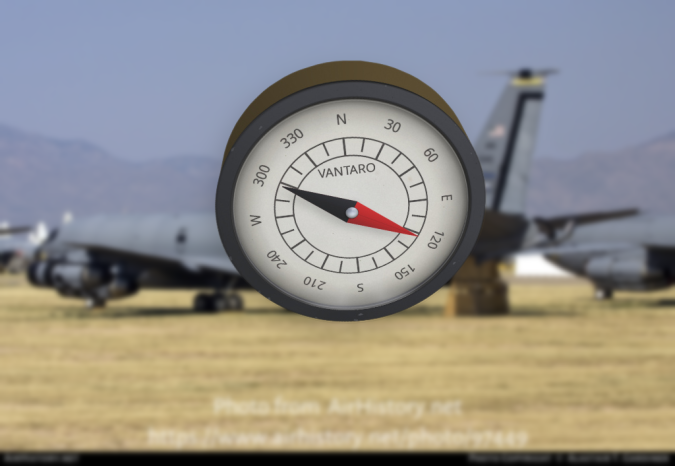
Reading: {"value": 120, "unit": "°"}
